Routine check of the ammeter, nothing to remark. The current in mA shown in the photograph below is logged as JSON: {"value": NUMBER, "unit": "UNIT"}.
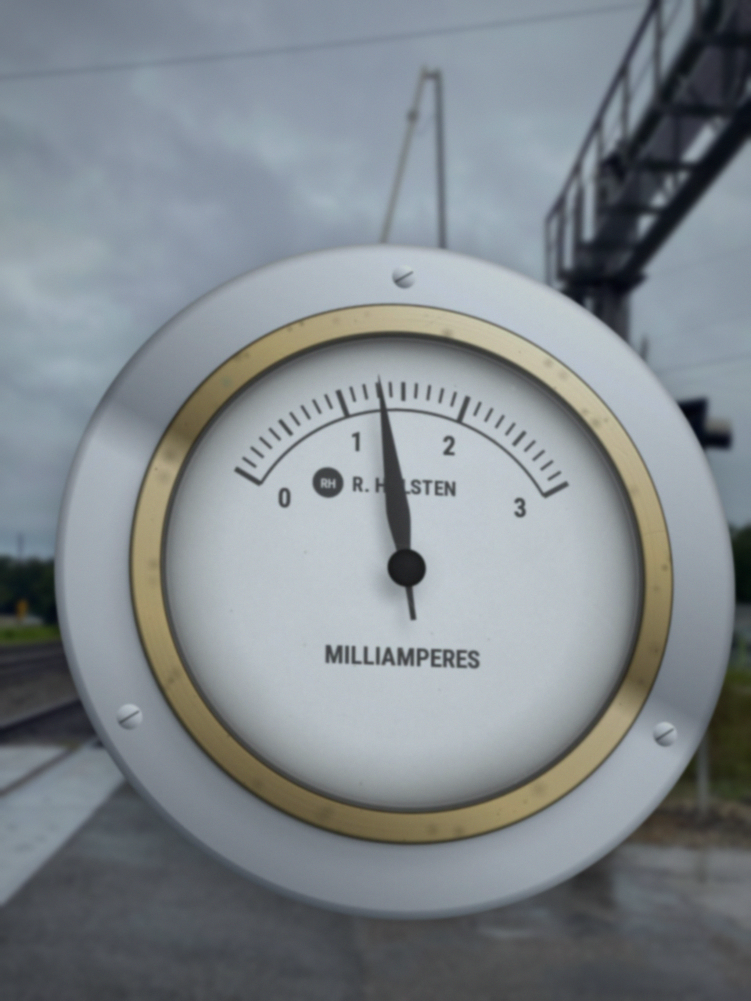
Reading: {"value": 1.3, "unit": "mA"}
